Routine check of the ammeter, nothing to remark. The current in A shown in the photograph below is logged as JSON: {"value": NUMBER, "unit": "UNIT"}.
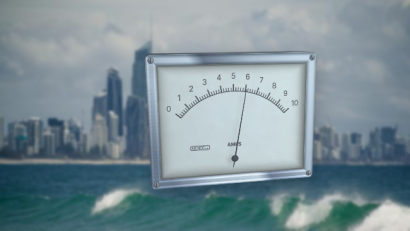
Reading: {"value": 6, "unit": "A"}
